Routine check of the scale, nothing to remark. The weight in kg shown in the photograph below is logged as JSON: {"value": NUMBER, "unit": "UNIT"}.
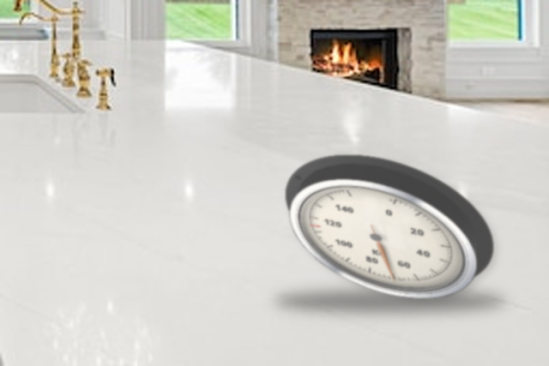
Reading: {"value": 70, "unit": "kg"}
